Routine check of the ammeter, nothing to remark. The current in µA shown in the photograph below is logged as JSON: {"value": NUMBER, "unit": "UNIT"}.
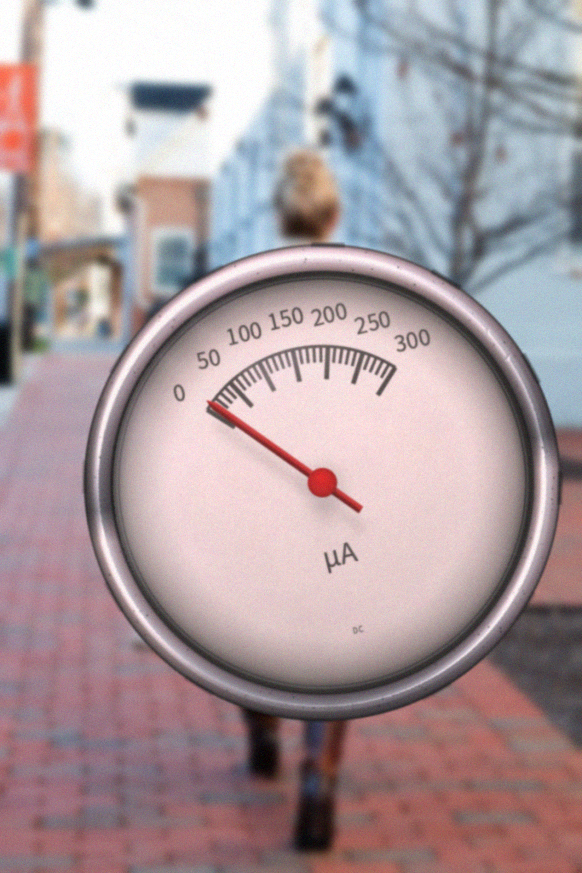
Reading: {"value": 10, "unit": "µA"}
